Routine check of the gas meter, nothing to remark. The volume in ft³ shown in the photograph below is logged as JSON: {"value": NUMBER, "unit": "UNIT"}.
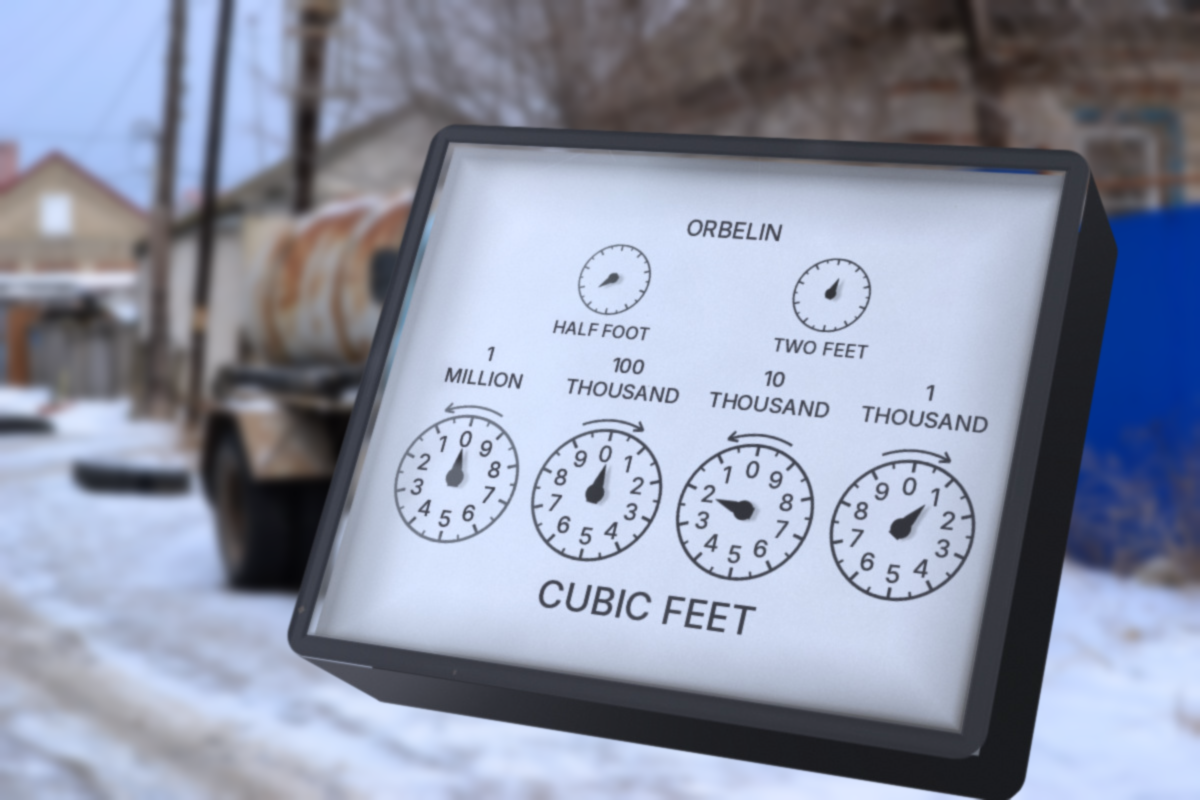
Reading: {"value": 2100, "unit": "ft³"}
